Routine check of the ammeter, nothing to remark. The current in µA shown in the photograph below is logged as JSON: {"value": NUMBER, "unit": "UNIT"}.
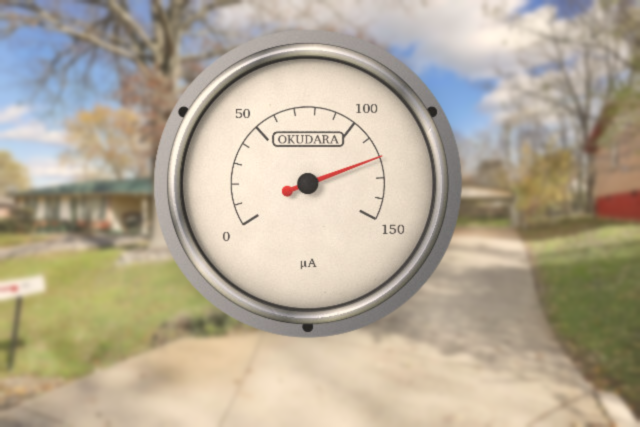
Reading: {"value": 120, "unit": "µA"}
